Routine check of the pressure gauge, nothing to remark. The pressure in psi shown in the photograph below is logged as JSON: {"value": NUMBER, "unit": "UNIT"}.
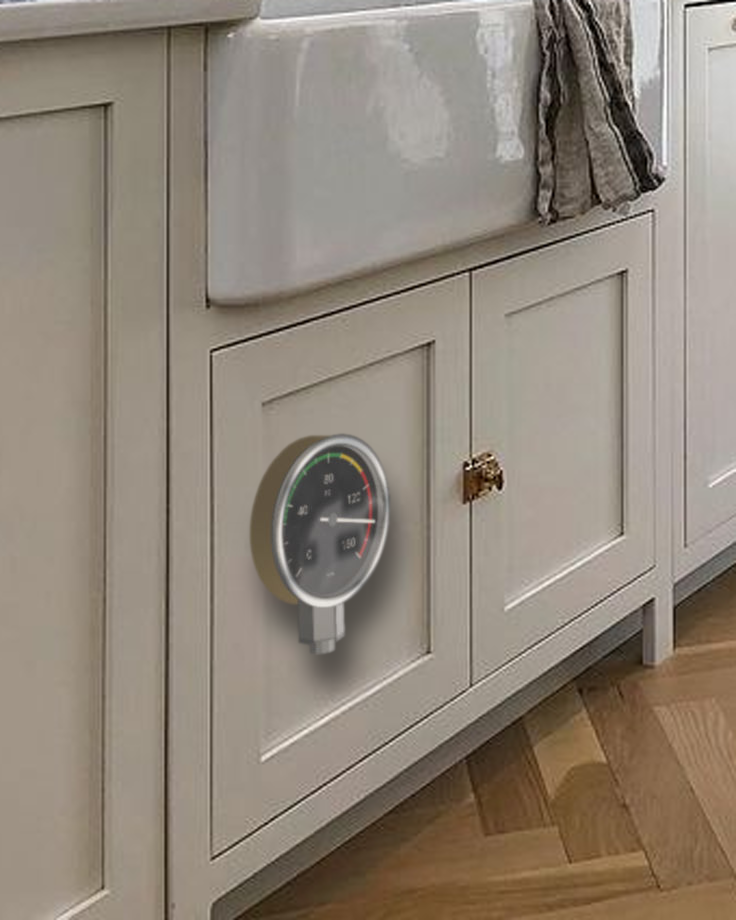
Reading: {"value": 140, "unit": "psi"}
